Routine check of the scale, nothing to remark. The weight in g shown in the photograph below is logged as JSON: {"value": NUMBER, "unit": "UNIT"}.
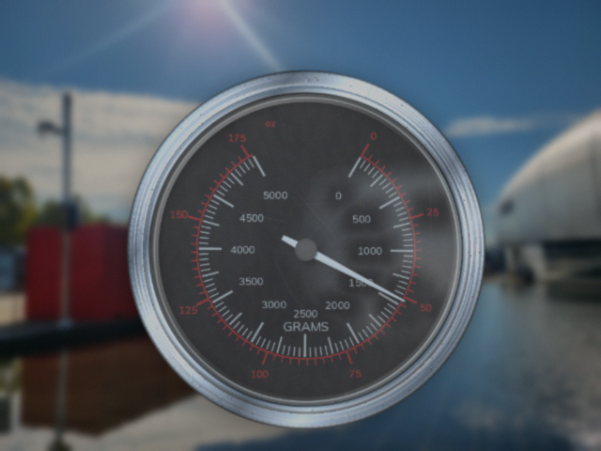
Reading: {"value": 1450, "unit": "g"}
